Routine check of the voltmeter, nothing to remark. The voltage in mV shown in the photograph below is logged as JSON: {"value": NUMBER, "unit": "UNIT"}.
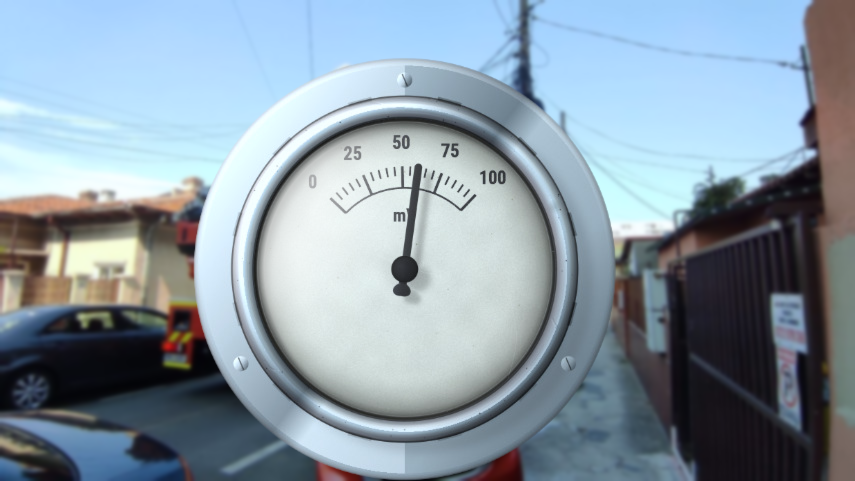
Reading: {"value": 60, "unit": "mV"}
